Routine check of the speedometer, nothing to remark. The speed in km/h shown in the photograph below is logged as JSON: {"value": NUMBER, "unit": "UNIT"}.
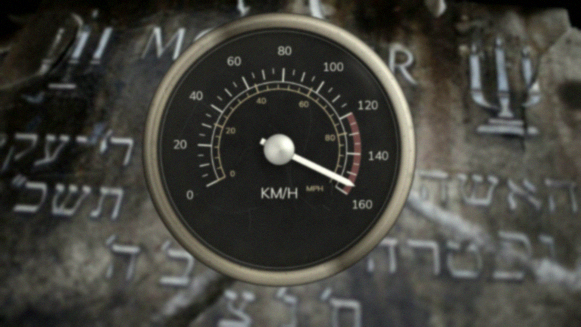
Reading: {"value": 155, "unit": "km/h"}
